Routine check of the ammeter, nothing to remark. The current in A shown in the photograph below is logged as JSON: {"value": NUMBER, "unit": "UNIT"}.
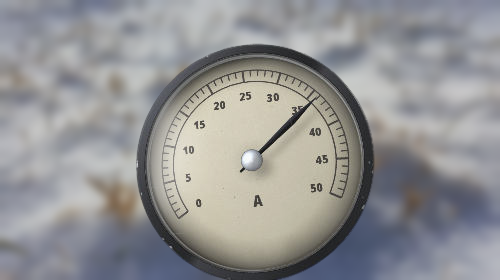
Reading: {"value": 36, "unit": "A"}
